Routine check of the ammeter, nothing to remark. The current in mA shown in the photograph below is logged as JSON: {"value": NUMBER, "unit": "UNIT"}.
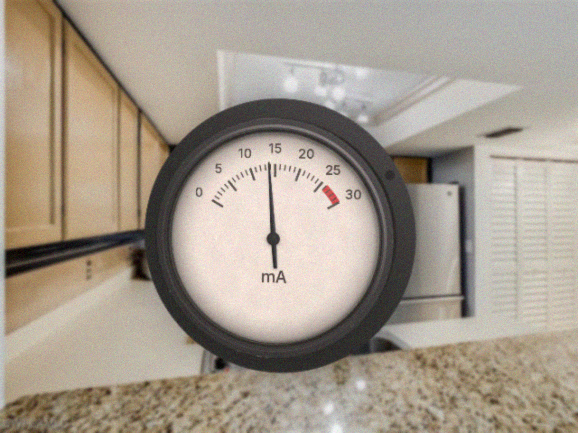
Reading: {"value": 14, "unit": "mA"}
